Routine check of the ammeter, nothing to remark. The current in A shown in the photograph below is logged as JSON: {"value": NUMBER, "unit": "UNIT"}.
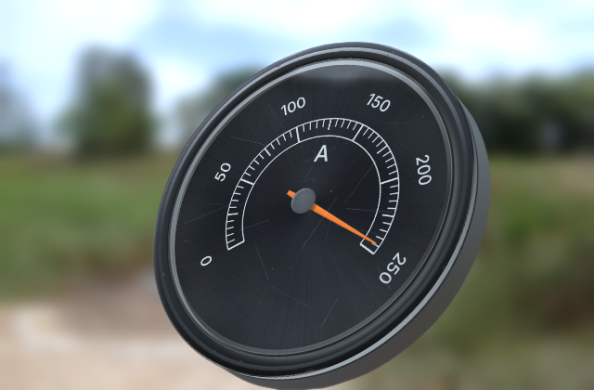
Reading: {"value": 245, "unit": "A"}
